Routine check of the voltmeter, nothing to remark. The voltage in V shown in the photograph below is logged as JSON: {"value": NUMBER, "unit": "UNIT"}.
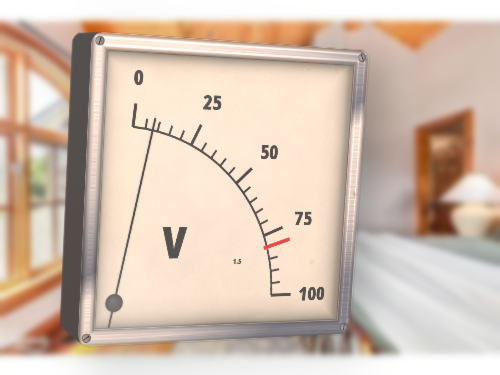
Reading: {"value": 7.5, "unit": "V"}
